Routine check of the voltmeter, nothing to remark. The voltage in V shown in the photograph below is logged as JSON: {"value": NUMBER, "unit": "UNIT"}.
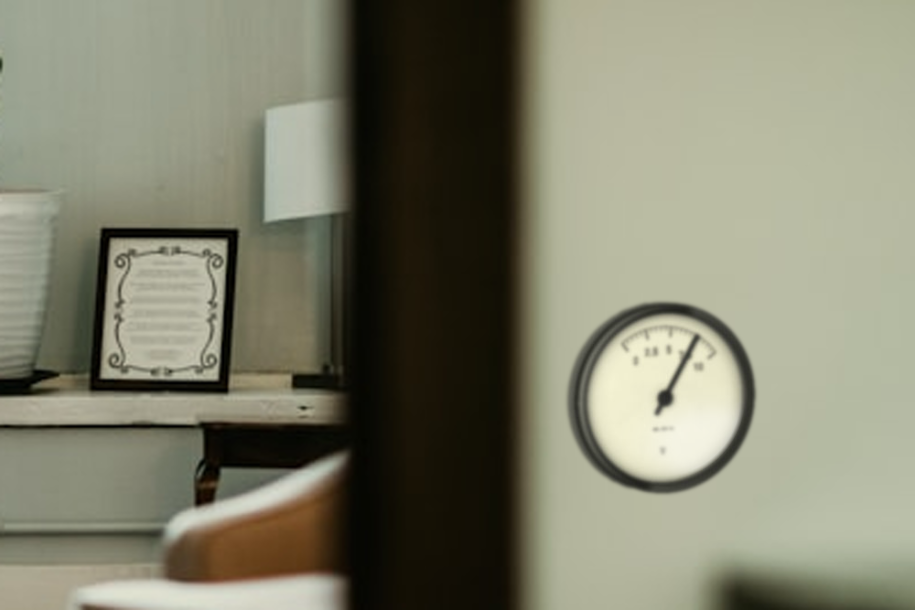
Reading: {"value": 7.5, "unit": "V"}
